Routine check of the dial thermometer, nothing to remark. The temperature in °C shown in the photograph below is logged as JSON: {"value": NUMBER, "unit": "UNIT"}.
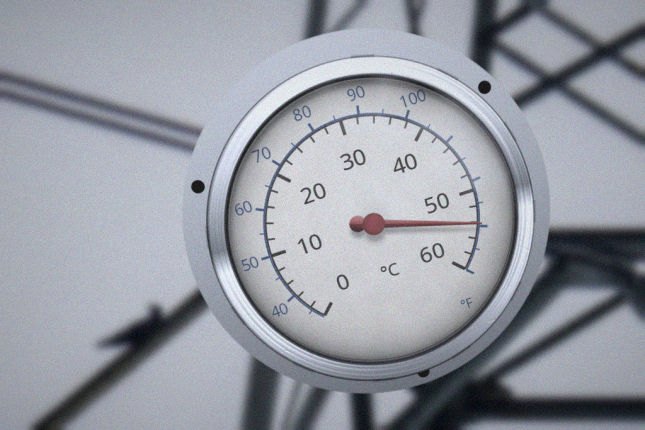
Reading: {"value": 54, "unit": "°C"}
